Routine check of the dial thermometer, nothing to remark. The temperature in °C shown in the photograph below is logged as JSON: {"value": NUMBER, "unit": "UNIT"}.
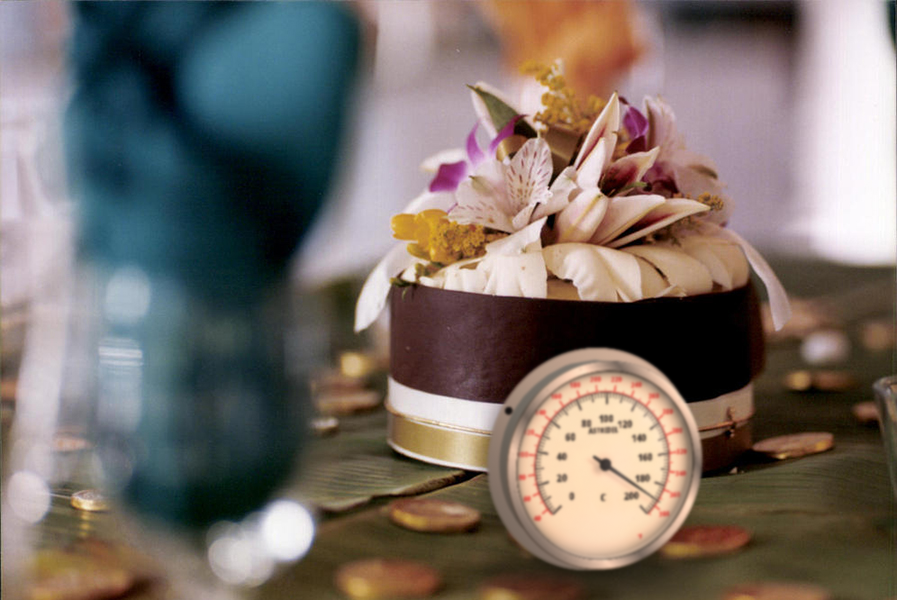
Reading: {"value": 190, "unit": "°C"}
